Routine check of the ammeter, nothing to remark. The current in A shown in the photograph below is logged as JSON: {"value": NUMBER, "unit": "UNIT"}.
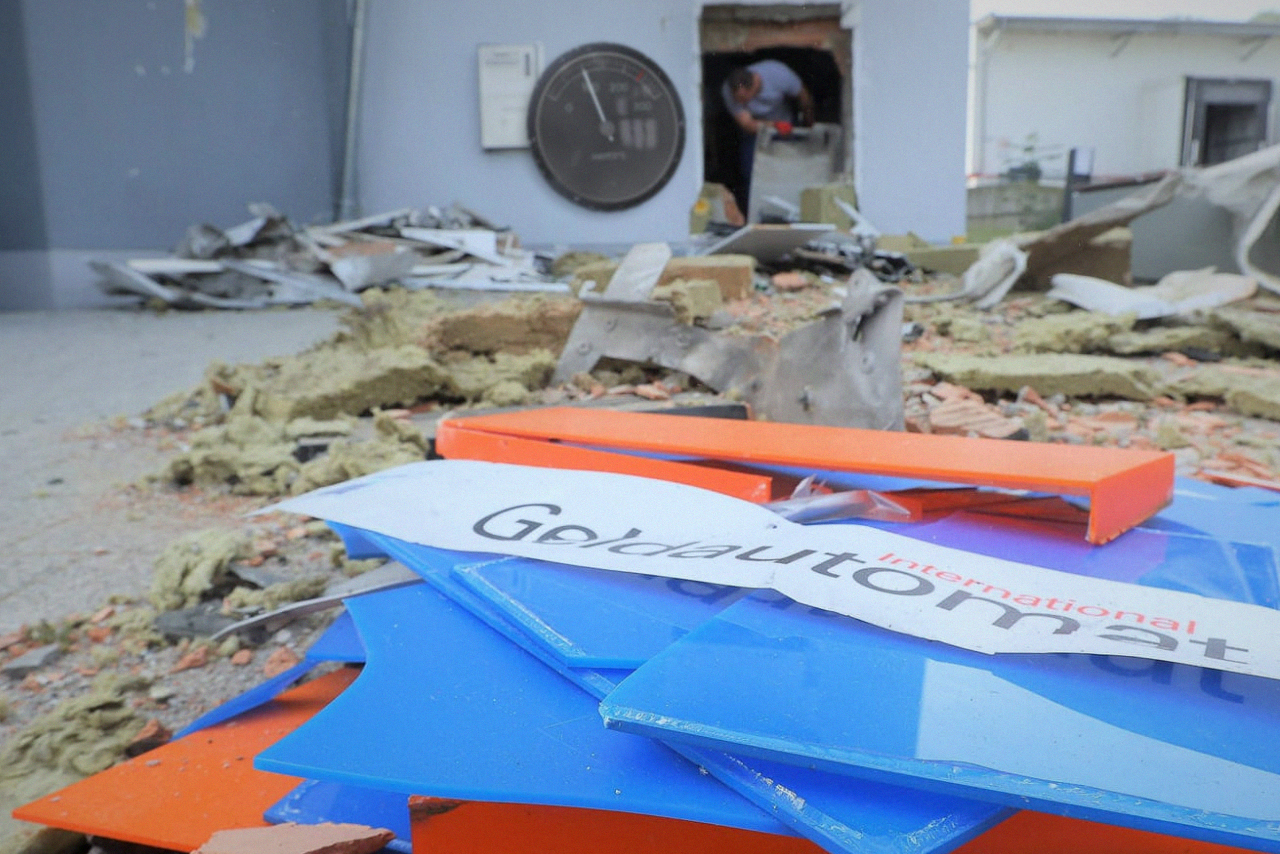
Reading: {"value": 100, "unit": "A"}
